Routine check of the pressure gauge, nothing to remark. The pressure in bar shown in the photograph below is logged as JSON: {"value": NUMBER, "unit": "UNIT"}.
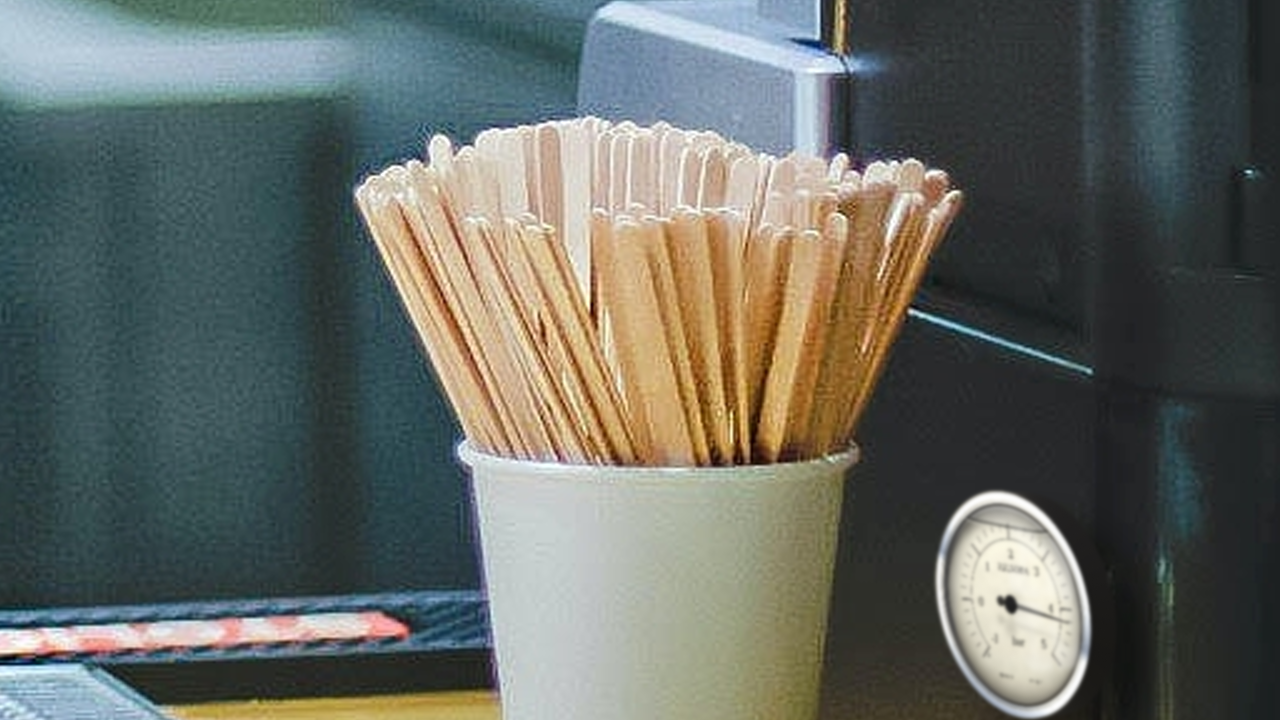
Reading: {"value": 4.2, "unit": "bar"}
